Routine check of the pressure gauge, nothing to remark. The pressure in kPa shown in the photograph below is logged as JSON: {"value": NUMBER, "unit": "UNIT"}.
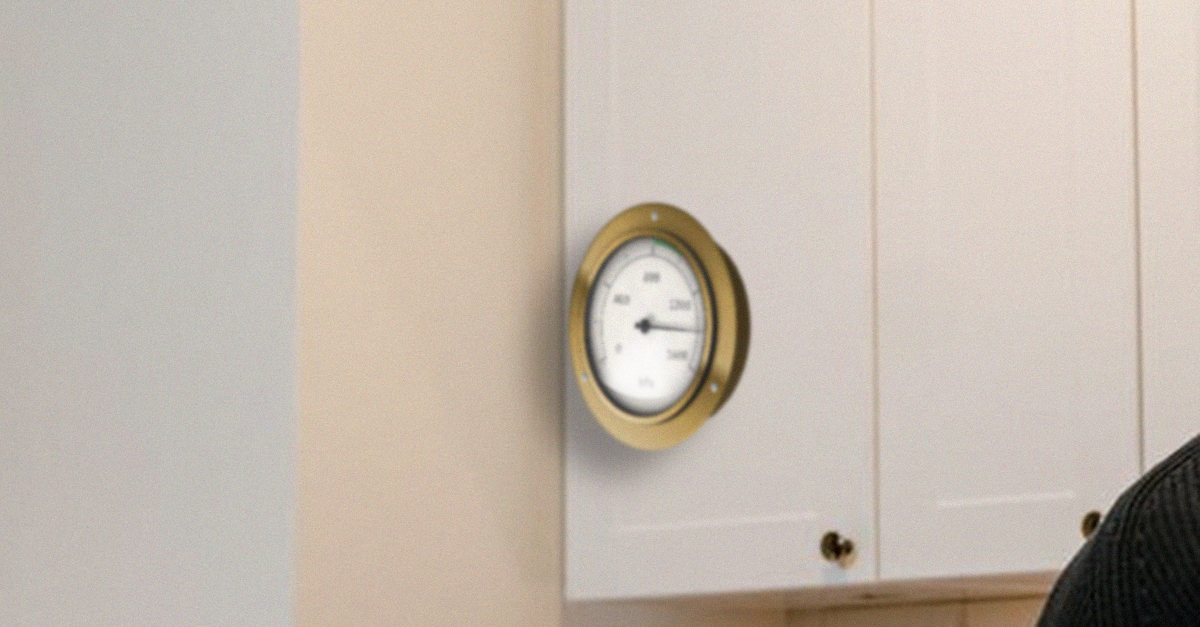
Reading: {"value": 1400, "unit": "kPa"}
